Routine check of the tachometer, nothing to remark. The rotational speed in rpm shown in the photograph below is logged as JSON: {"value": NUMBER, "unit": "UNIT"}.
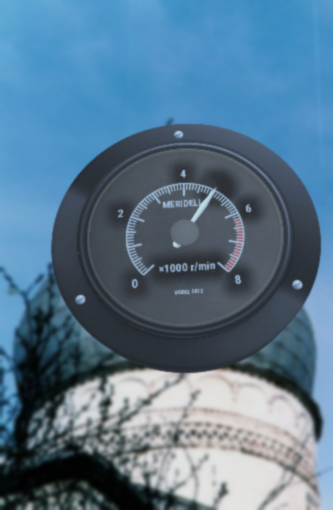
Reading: {"value": 5000, "unit": "rpm"}
